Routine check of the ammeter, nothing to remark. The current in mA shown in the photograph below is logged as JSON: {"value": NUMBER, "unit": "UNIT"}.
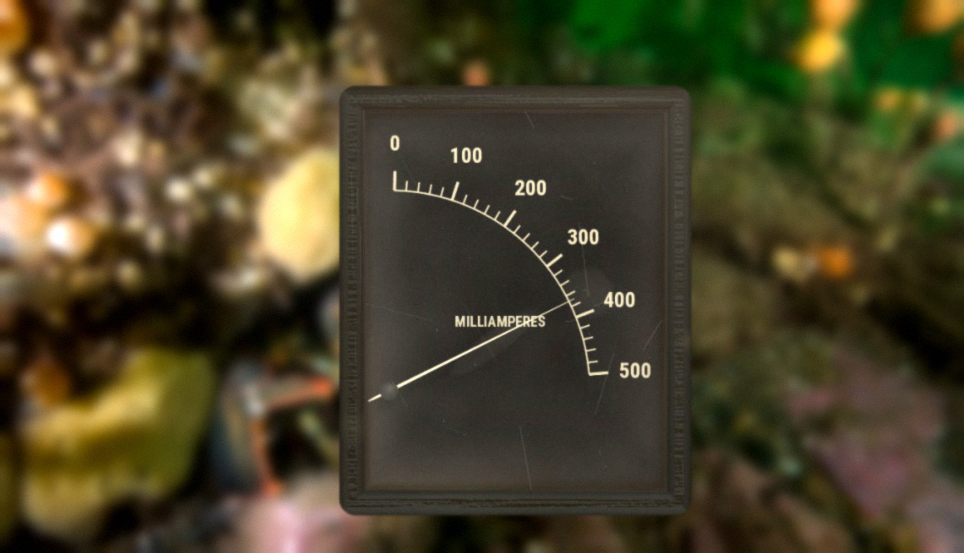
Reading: {"value": 370, "unit": "mA"}
